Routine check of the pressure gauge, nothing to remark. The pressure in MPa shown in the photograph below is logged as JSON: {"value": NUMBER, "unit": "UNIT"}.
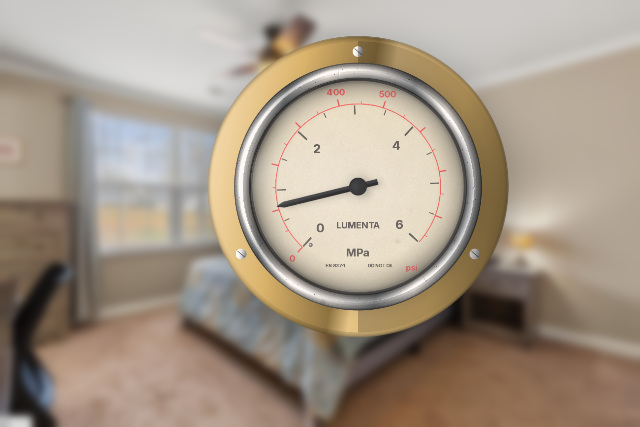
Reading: {"value": 0.75, "unit": "MPa"}
